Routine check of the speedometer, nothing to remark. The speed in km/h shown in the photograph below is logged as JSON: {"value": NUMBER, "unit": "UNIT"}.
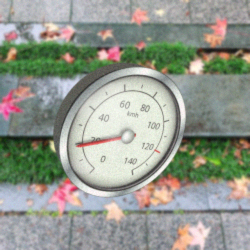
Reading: {"value": 20, "unit": "km/h"}
